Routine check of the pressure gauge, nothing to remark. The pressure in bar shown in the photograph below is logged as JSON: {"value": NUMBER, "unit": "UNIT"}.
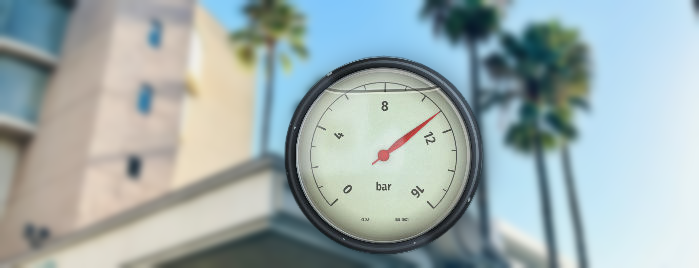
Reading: {"value": 11, "unit": "bar"}
